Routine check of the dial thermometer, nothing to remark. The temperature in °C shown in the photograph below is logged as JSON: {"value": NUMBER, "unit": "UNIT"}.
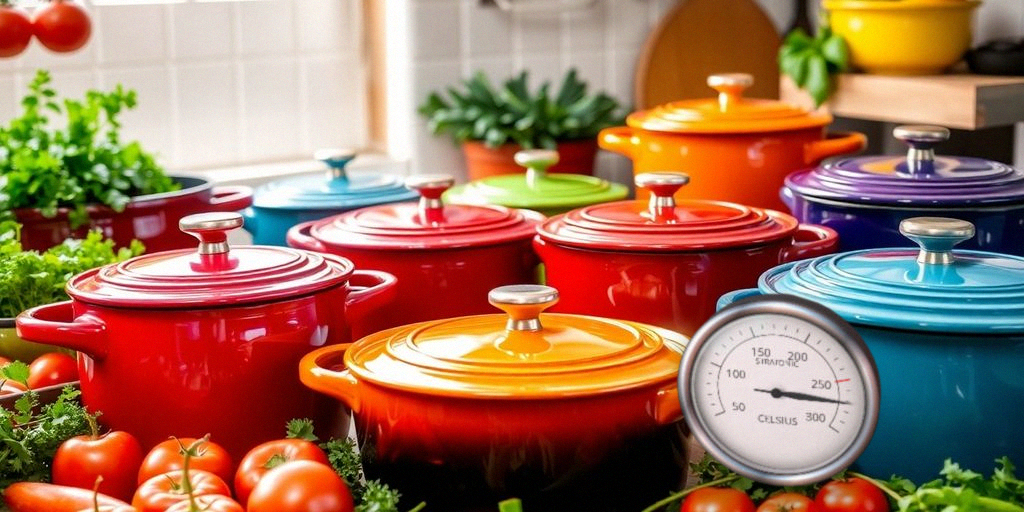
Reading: {"value": 270, "unit": "°C"}
